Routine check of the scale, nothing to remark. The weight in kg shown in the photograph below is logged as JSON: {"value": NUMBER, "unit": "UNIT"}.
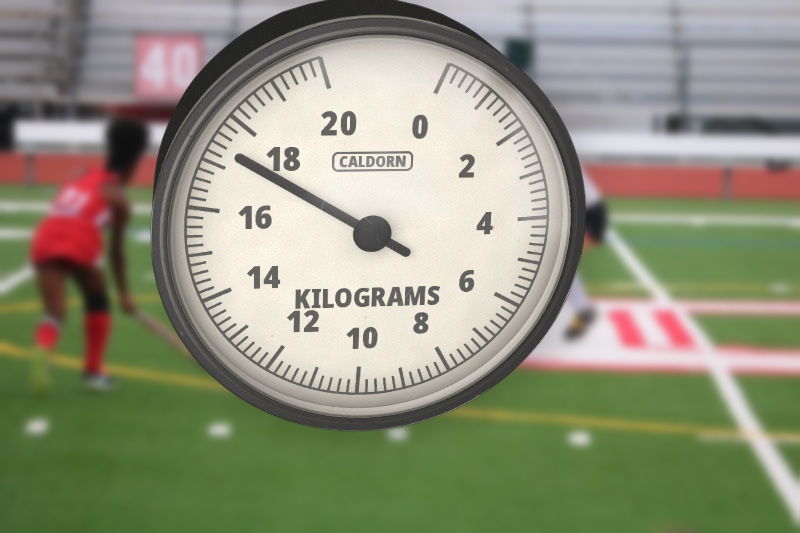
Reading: {"value": 17.4, "unit": "kg"}
